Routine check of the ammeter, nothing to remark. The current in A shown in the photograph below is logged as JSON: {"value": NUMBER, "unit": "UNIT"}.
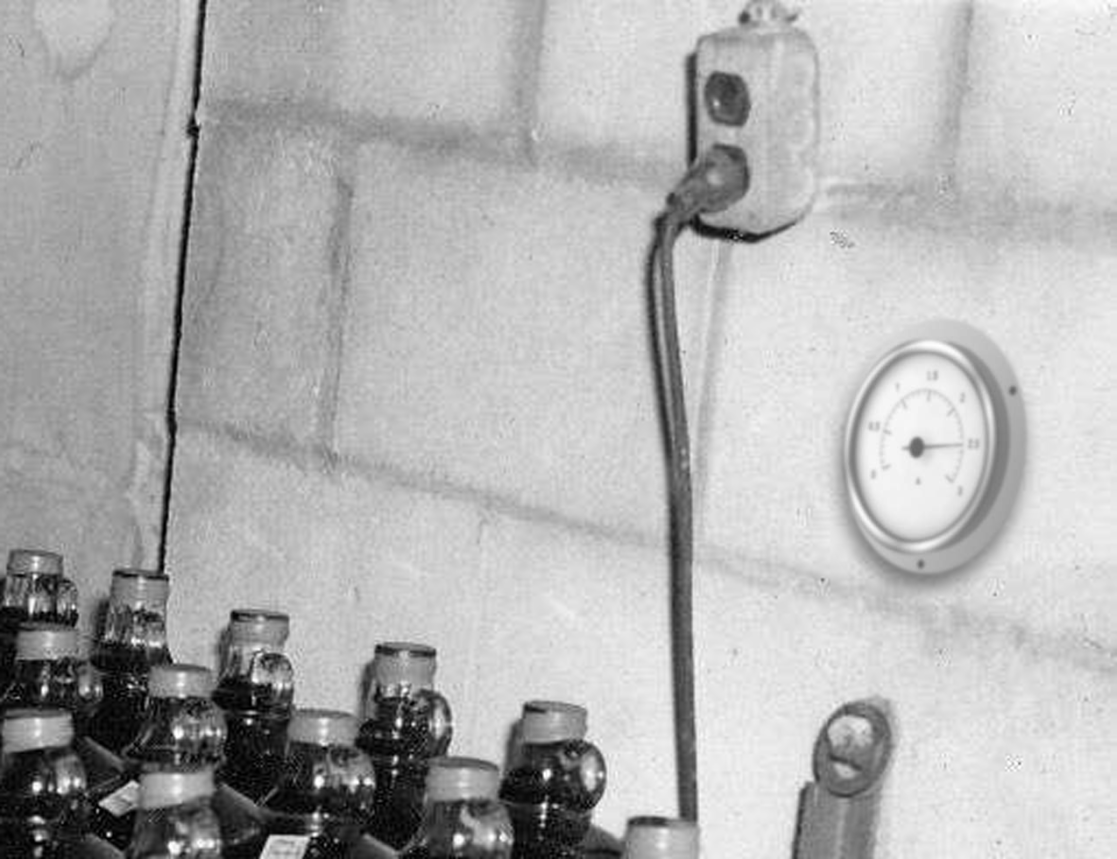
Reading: {"value": 2.5, "unit": "A"}
